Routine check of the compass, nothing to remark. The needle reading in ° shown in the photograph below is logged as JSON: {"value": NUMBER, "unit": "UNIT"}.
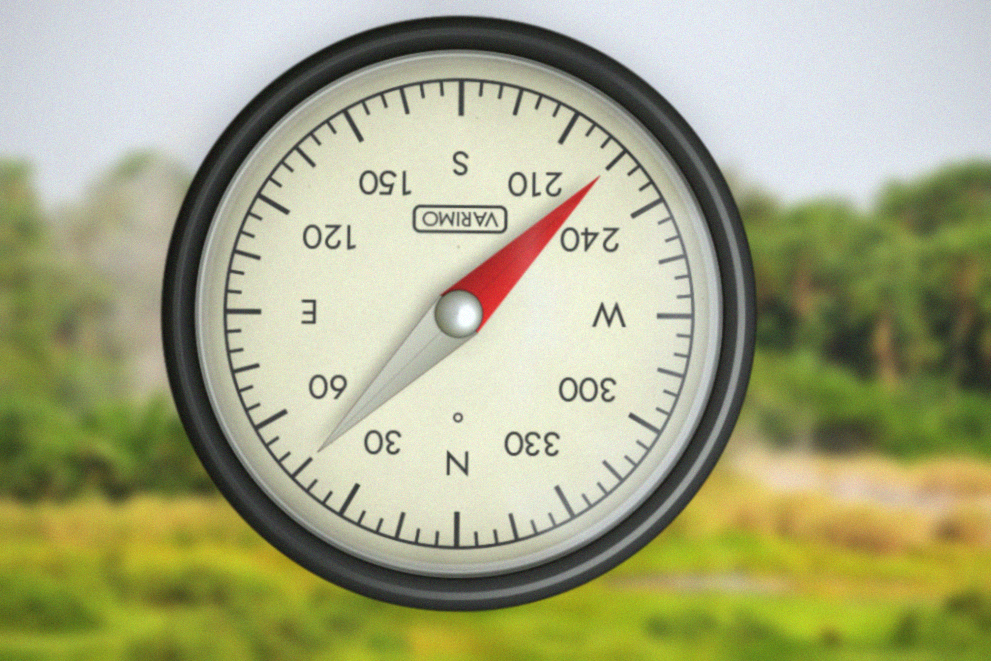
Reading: {"value": 225, "unit": "°"}
